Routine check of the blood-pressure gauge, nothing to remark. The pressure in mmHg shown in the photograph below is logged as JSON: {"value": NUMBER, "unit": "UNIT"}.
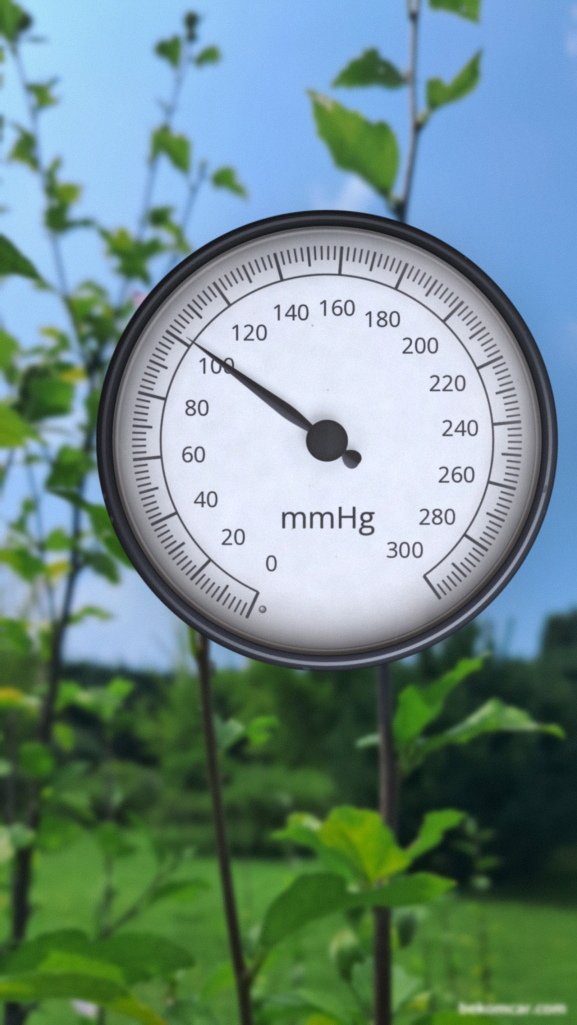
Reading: {"value": 102, "unit": "mmHg"}
